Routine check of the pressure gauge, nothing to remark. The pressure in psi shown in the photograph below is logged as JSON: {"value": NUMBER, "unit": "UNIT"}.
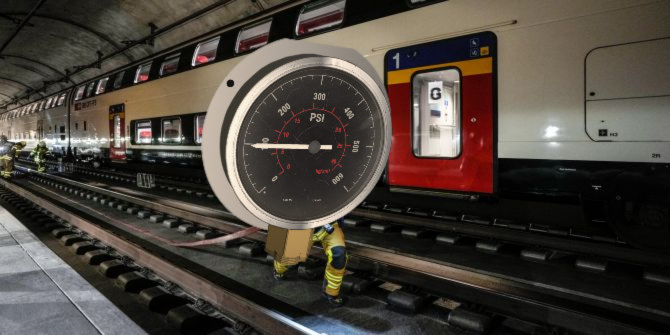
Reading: {"value": 100, "unit": "psi"}
